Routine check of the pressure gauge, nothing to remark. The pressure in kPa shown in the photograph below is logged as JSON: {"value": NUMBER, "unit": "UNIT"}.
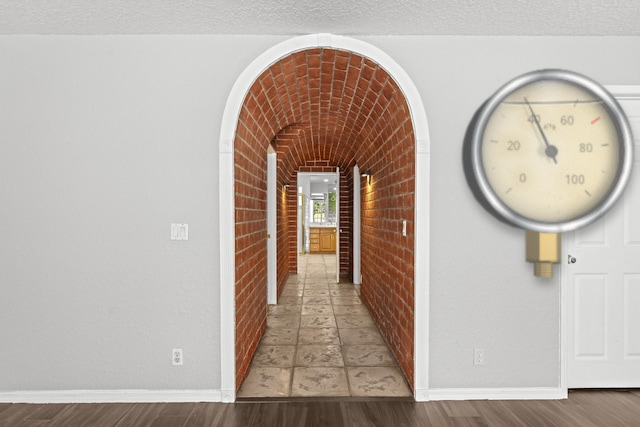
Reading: {"value": 40, "unit": "kPa"}
